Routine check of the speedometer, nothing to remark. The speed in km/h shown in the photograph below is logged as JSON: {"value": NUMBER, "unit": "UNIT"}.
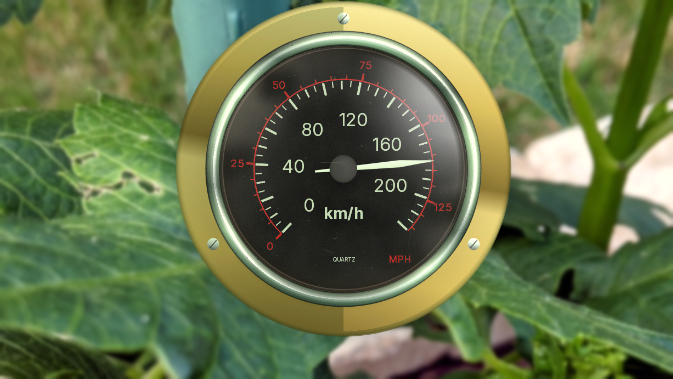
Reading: {"value": 180, "unit": "km/h"}
